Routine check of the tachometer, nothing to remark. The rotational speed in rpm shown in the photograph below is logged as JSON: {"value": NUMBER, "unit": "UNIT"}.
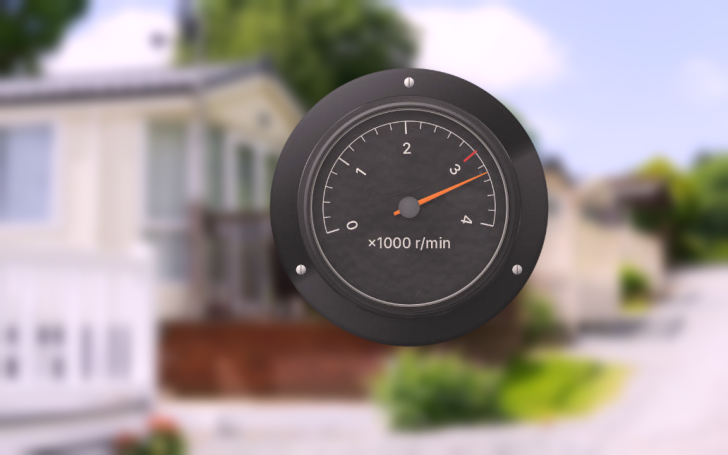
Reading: {"value": 3300, "unit": "rpm"}
